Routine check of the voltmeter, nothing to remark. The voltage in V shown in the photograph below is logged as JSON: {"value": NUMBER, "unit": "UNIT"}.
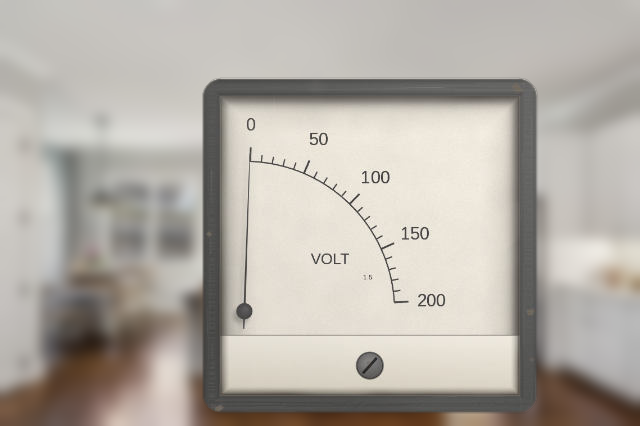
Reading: {"value": 0, "unit": "V"}
